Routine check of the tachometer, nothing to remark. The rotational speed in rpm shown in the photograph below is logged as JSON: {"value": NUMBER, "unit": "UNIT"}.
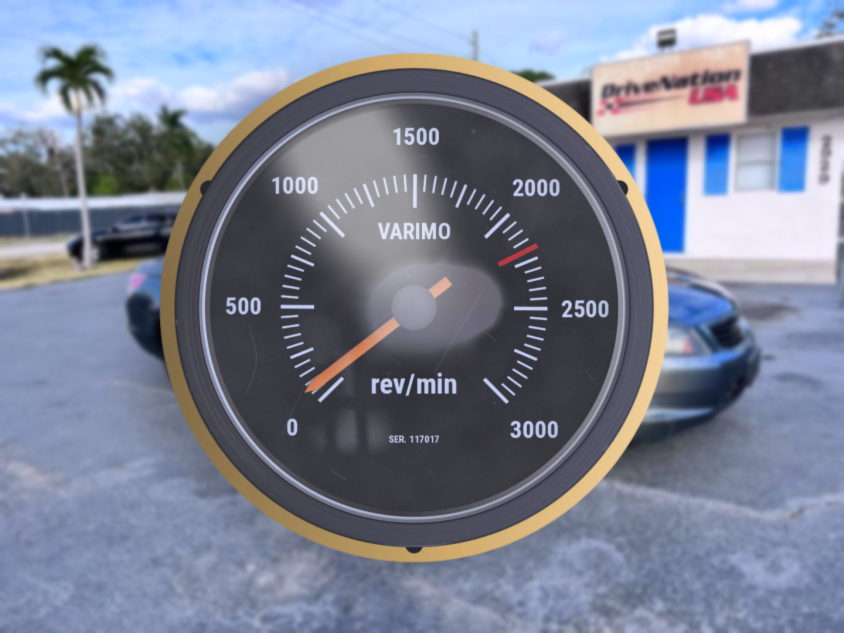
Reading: {"value": 75, "unit": "rpm"}
